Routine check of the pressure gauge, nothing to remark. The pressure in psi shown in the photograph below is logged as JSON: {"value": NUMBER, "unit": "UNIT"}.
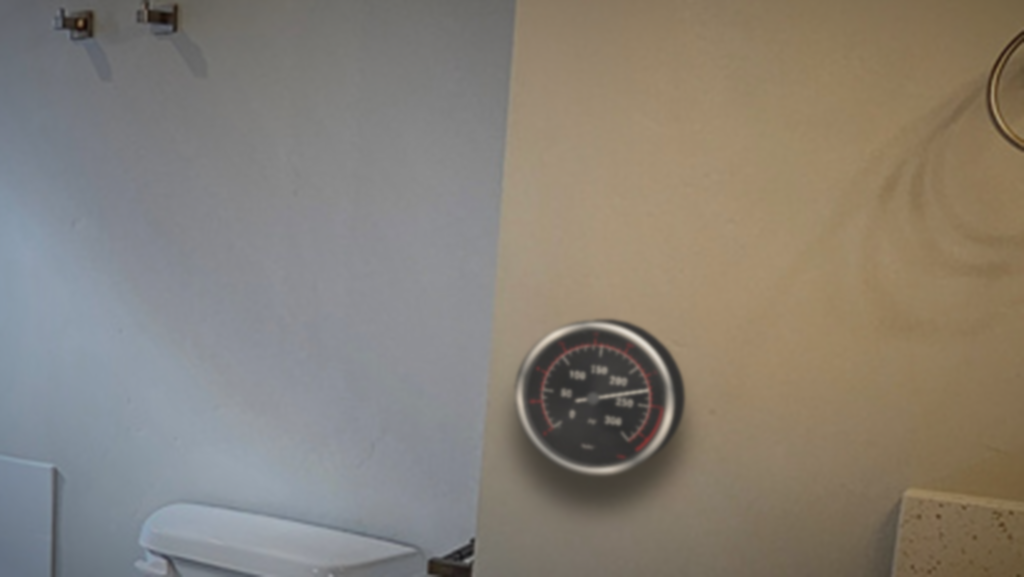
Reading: {"value": 230, "unit": "psi"}
